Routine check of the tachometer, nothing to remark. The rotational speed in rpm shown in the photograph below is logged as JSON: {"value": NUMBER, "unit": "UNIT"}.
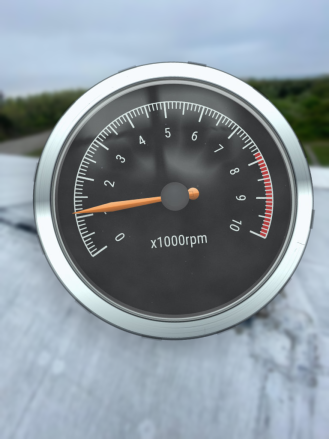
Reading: {"value": 1100, "unit": "rpm"}
